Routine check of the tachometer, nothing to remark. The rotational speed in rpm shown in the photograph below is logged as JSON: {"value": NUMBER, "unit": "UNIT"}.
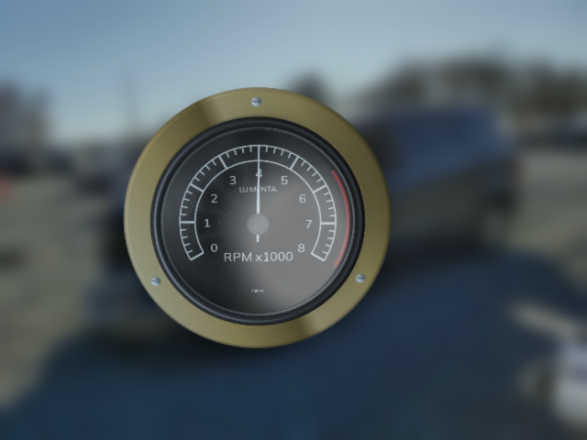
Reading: {"value": 4000, "unit": "rpm"}
